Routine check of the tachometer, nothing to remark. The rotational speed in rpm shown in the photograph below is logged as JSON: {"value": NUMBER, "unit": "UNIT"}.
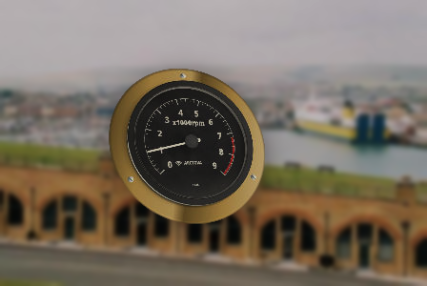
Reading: {"value": 1000, "unit": "rpm"}
